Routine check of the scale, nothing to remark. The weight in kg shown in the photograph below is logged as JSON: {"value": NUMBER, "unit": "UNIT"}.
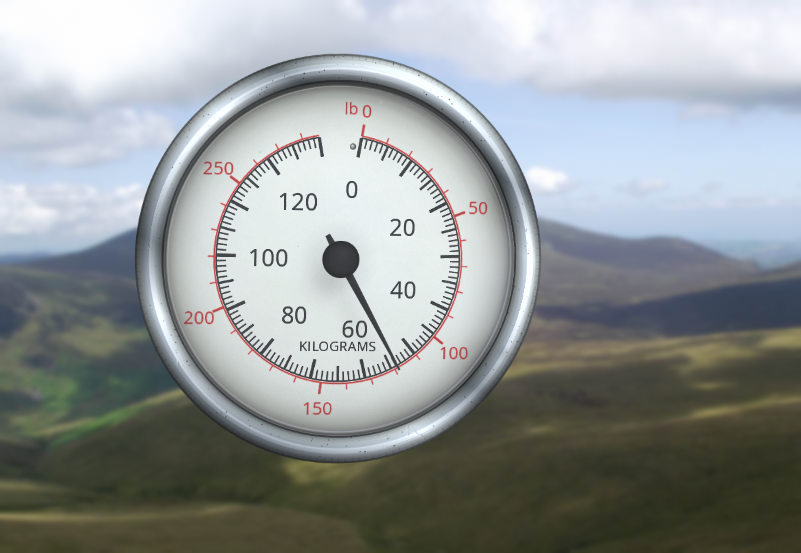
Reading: {"value": 54, "unit": "kg"}
